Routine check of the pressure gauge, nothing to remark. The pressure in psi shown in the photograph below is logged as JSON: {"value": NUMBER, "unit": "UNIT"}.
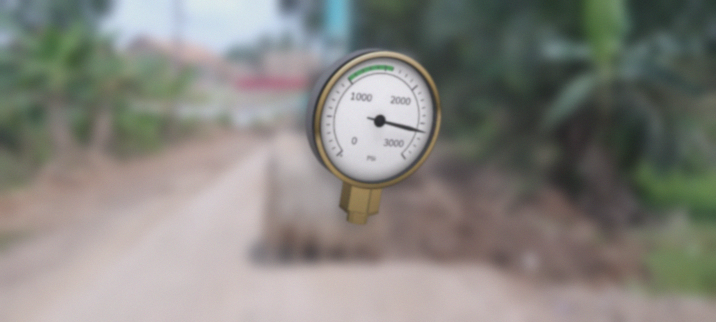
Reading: {"value": 2600, "unit": "psi"}
